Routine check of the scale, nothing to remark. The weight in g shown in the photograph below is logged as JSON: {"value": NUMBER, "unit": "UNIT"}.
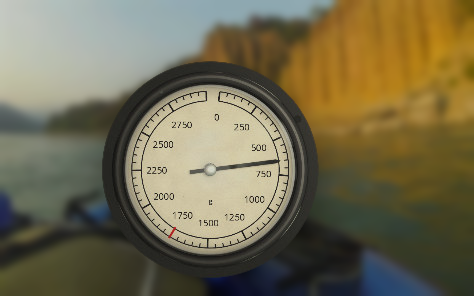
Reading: {"value": 650, "unit": "g"}
